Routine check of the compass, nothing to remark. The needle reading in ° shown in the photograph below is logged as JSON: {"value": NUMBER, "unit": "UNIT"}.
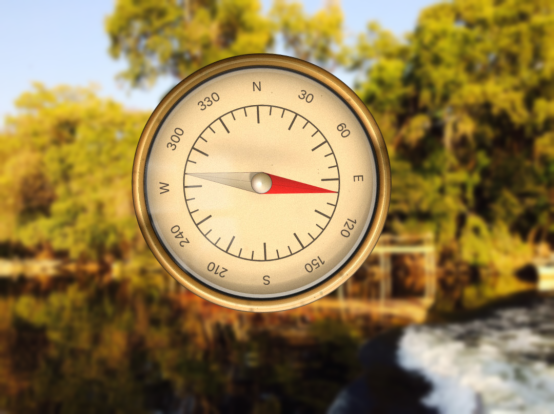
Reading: {"value": 100, "unit": "°"}
